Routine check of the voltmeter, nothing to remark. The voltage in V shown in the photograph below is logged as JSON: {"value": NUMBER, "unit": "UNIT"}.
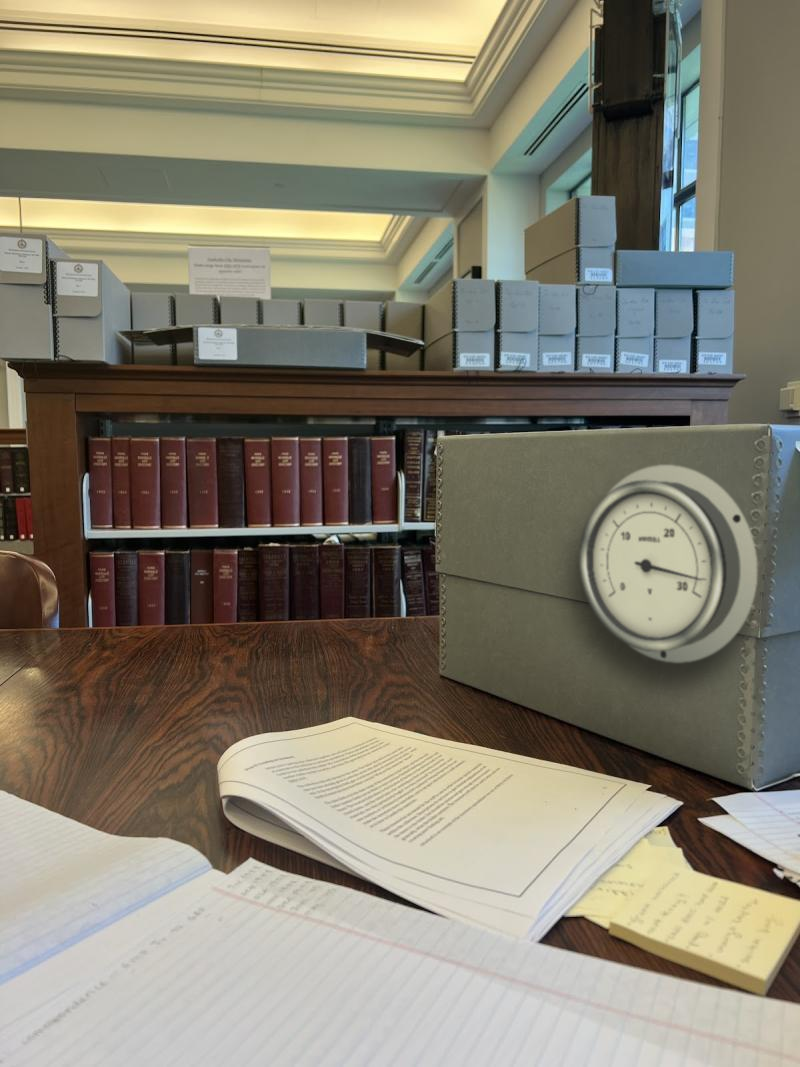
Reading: {"value": 28, "unit": "V"}
